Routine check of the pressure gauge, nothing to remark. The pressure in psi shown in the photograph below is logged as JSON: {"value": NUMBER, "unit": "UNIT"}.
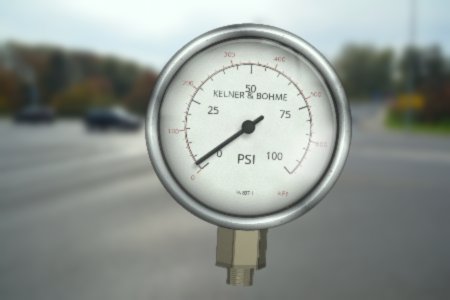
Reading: {"value": 2.5, "unit": "psi"}
